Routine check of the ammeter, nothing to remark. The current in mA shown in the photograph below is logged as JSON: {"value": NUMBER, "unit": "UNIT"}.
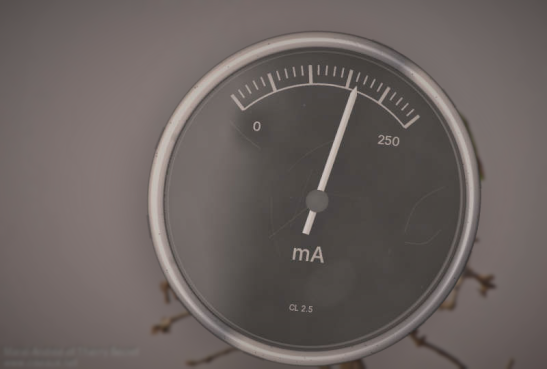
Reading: {"value": 160, "unit": "mA"}
